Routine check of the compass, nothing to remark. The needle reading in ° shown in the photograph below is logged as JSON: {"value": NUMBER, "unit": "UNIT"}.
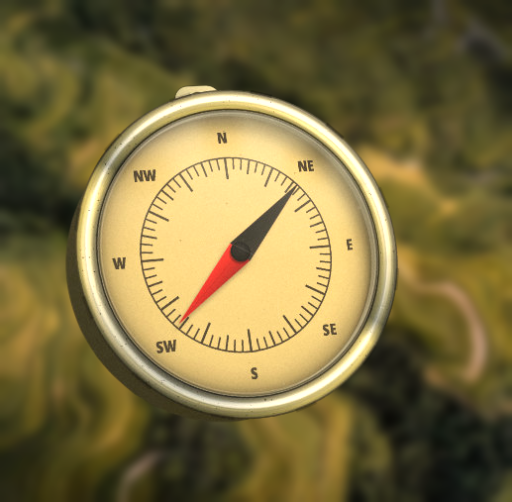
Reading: {"value": 227.5, "unit": "°"}
